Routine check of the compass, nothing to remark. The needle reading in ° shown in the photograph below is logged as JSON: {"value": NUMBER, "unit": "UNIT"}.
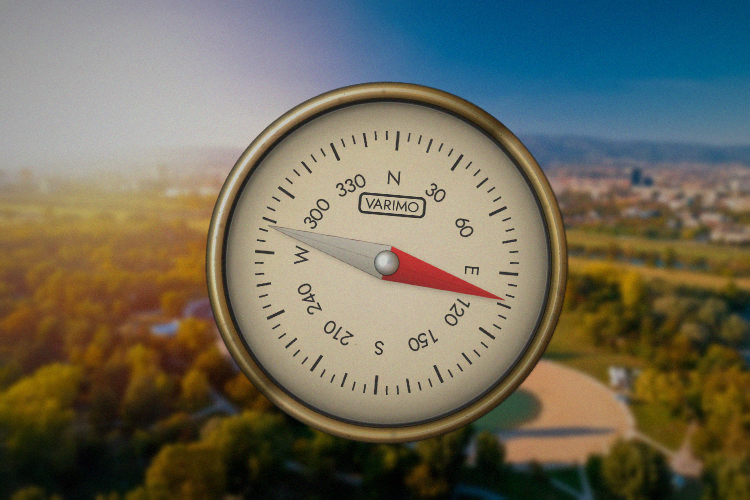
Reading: {"value": 102.5, "unit": "°"}
